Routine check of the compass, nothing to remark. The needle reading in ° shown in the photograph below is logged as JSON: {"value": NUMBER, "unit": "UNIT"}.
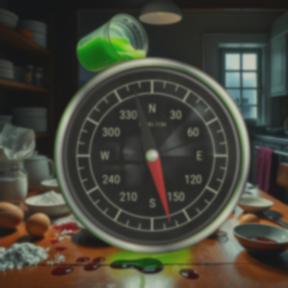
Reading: {"value": 165, "unit": "°"}
